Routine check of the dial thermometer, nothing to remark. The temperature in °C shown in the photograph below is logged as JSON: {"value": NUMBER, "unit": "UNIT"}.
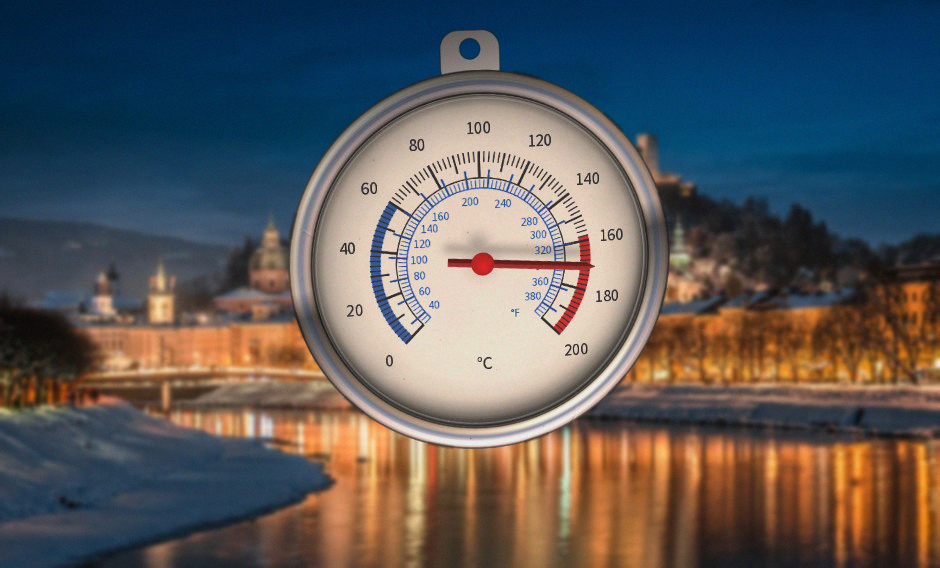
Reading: {"value": 170, "unit": "°C"}
